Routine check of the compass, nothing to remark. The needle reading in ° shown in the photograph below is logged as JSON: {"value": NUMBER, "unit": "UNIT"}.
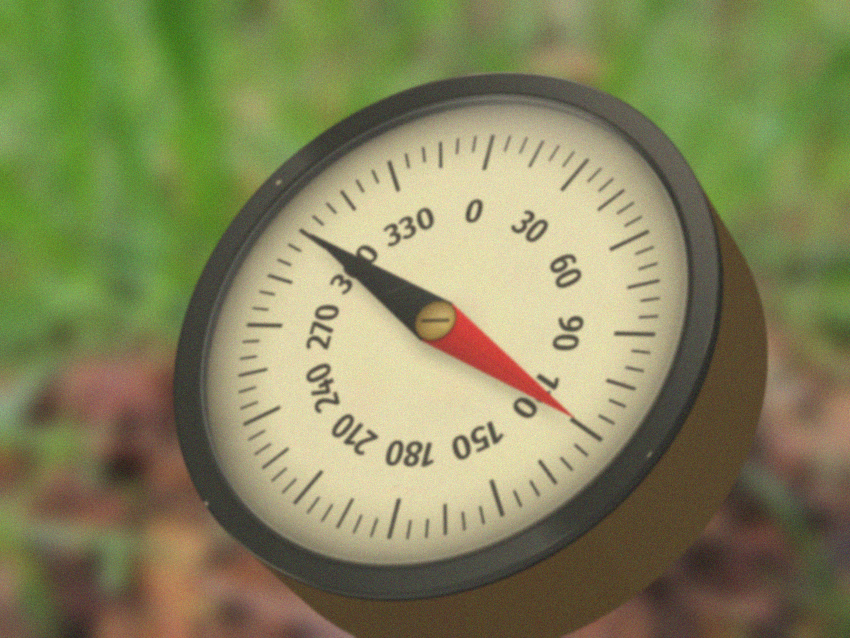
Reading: {"value": 120, "unit": "°"}
